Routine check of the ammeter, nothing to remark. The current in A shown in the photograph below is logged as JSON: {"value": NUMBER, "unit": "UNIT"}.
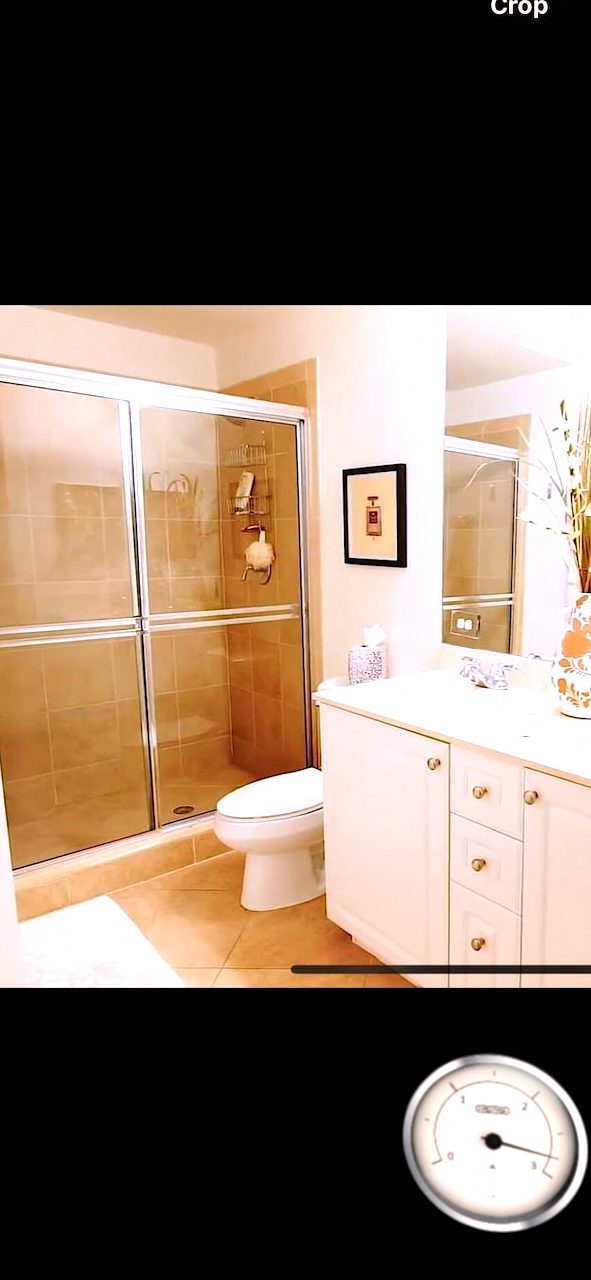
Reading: {"value": 2.75, "unit": "A"}
